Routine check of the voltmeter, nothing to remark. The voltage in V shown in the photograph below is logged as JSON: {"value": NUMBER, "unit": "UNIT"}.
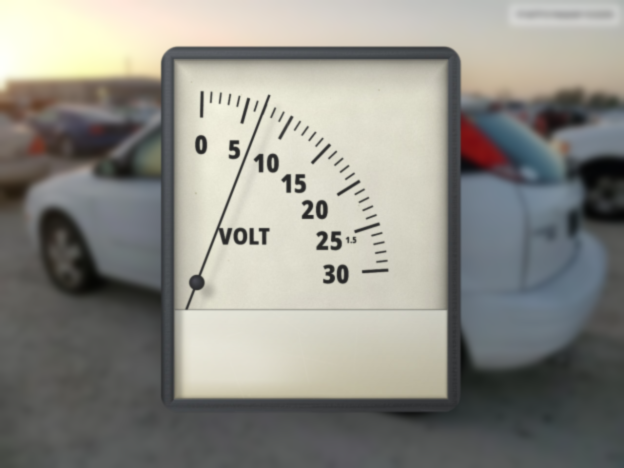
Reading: {"value": 7, "unit": "V"}
